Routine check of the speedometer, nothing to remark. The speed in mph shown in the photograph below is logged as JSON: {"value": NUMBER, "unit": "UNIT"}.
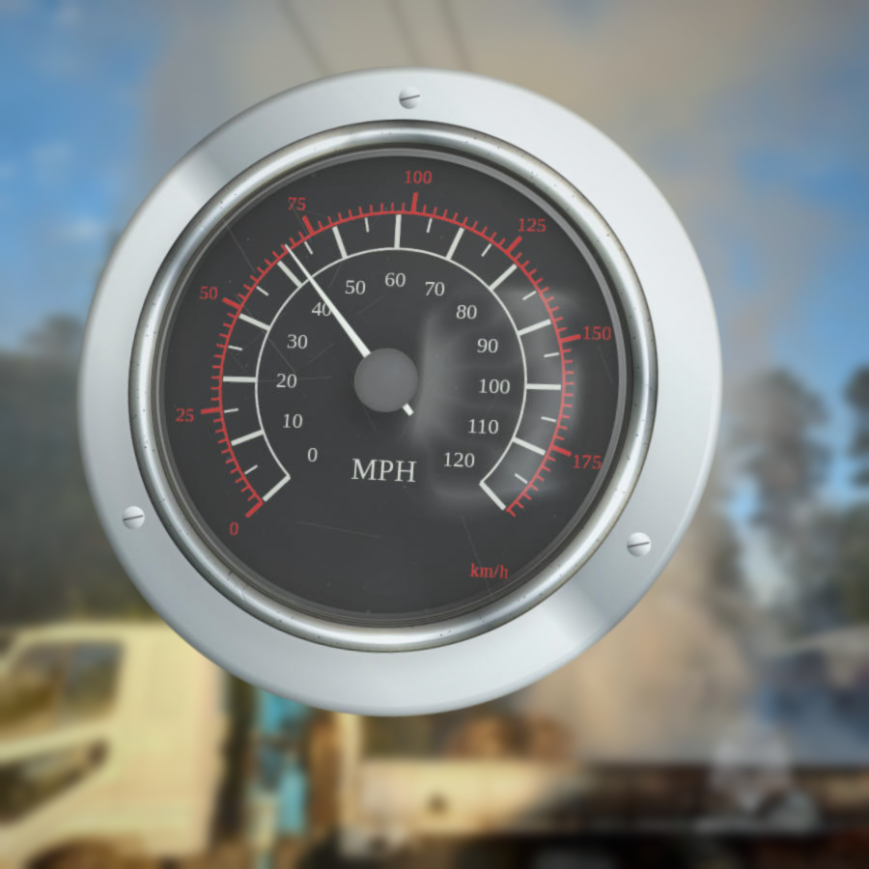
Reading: {"value": 42.5, "unit": "mph"}
